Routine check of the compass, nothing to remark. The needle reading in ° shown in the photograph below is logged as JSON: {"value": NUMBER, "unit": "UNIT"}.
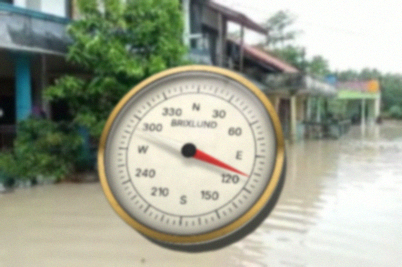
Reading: {"value": 110, "unit": "°"}
